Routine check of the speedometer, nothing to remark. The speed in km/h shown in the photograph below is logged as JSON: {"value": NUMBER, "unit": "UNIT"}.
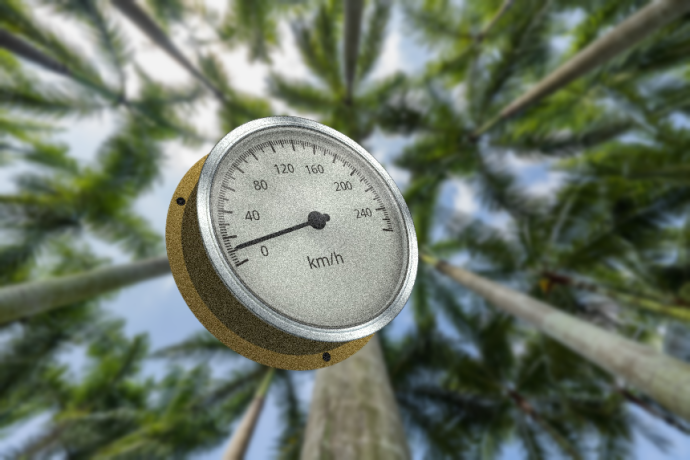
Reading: {"value": 10, "unit": "km/h"}
